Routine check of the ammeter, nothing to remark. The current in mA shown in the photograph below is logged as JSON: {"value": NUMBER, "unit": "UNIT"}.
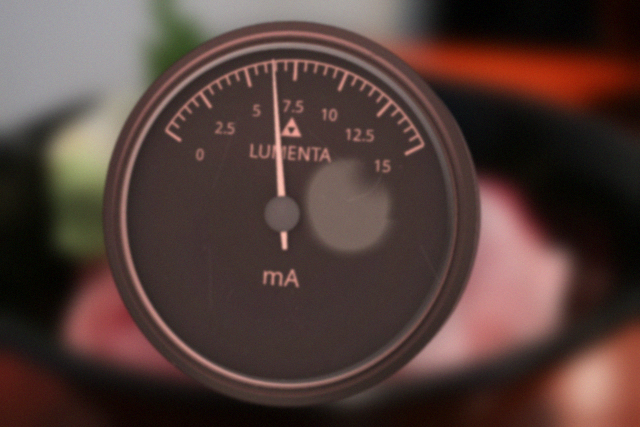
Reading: {"value": 6.5, "unit": "mA"}
